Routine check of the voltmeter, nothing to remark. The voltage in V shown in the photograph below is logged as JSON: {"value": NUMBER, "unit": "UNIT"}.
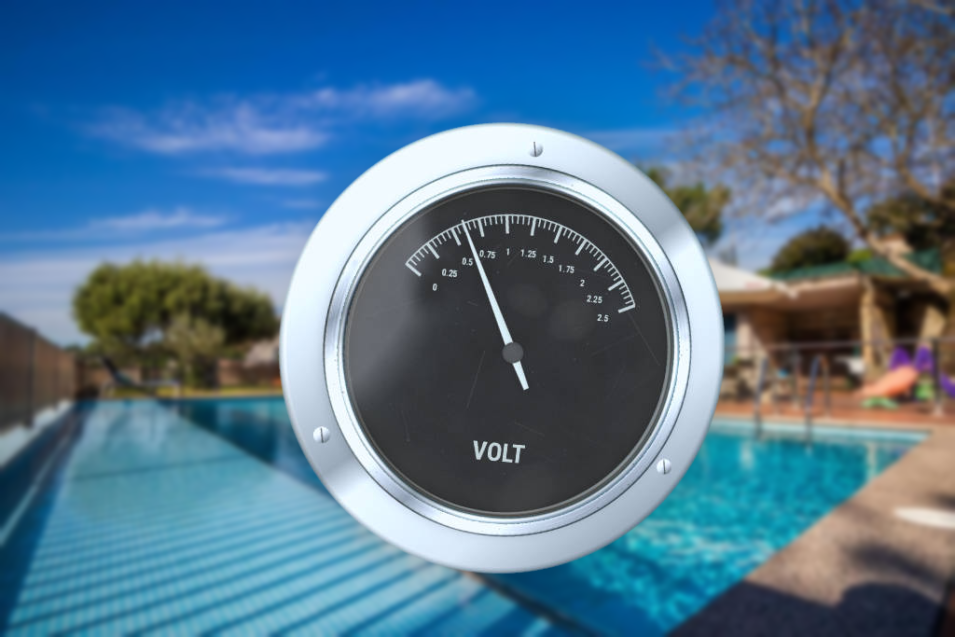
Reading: {"value": 0.6, "unit": "V"}
